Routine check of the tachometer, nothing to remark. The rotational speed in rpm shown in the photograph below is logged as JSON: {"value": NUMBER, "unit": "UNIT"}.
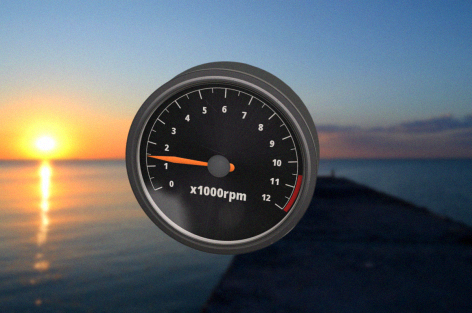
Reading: {"value": 1500, "unit": "rpm"}
